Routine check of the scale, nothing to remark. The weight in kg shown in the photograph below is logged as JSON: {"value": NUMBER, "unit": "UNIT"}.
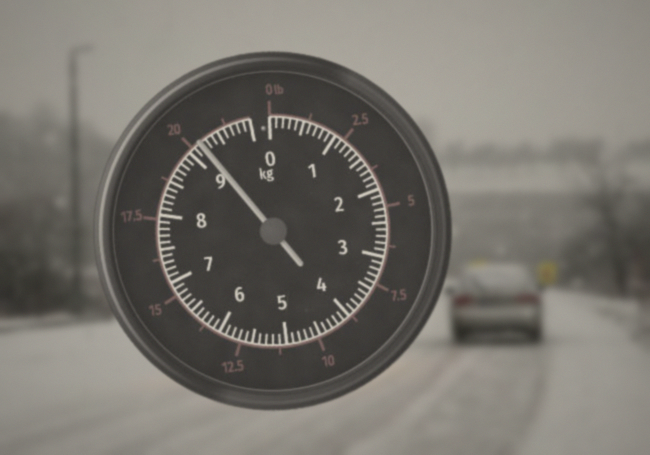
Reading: {"value": 9.2, "unit": "kg"}
